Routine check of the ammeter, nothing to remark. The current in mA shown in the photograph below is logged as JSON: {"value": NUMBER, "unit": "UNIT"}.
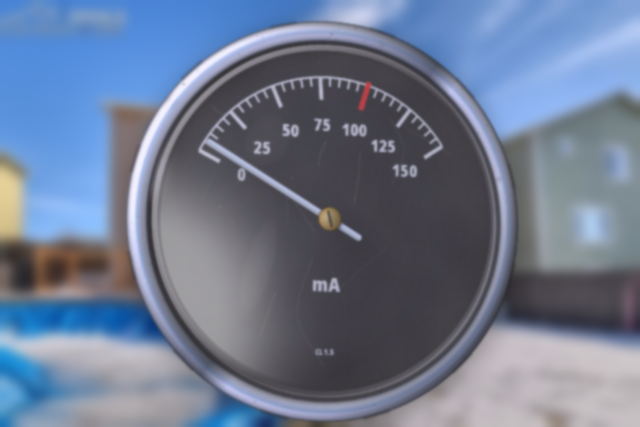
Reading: {"value": 5, "unit": "mA"}
